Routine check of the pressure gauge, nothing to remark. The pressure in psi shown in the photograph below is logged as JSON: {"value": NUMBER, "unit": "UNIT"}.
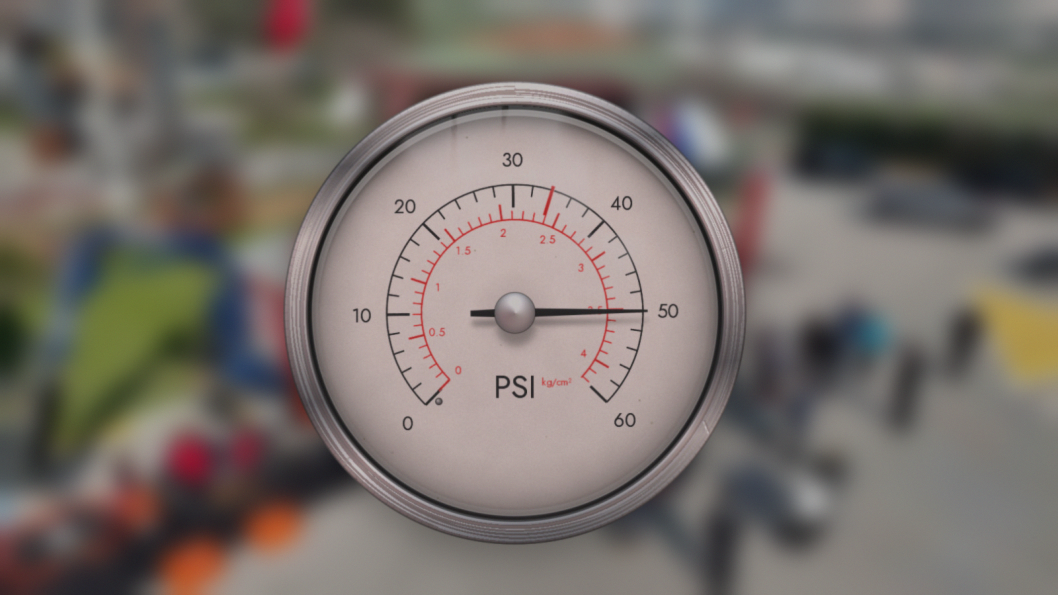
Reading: {"value": 50, "unit": "psi"}
